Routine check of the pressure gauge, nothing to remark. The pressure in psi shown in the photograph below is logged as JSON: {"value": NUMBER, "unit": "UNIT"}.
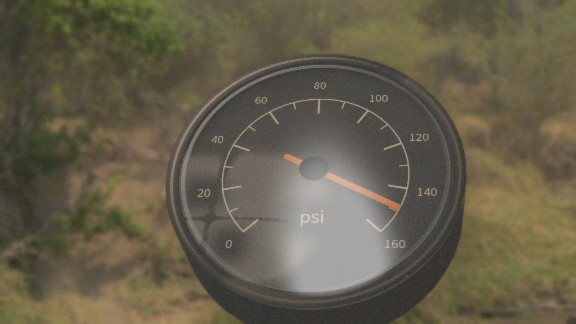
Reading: {"value": 150, "unit": "psi"}
